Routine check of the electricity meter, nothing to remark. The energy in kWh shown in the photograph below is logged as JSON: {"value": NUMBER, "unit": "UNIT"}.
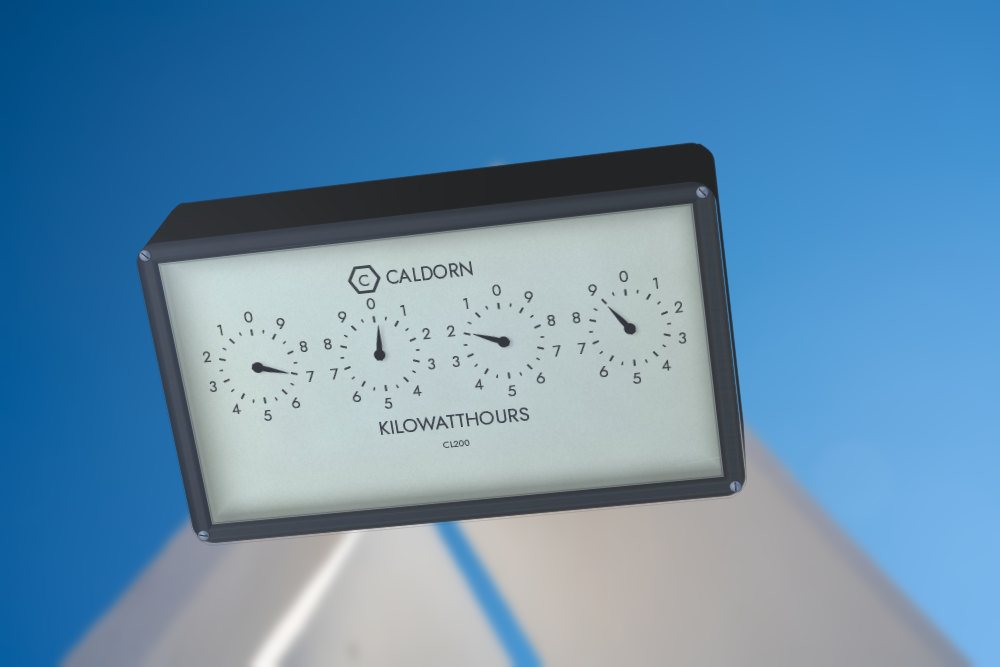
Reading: {"value": 7019, "unit": "kWh"}
